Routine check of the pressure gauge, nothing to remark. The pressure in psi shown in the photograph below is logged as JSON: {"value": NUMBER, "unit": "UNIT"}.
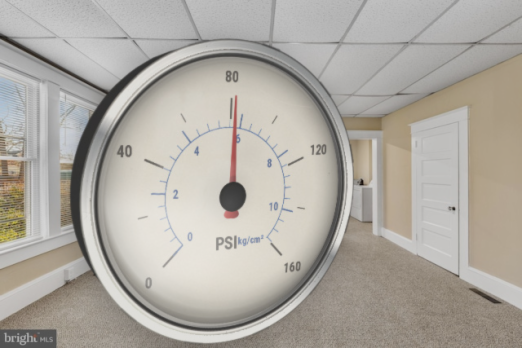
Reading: {"value": 80, "unit": "psi"}
